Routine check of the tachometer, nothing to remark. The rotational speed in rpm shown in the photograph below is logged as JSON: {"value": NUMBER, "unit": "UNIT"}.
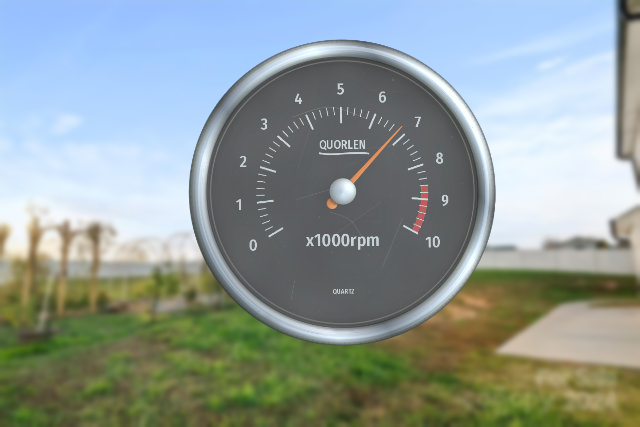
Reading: {"value": 6800, "unit": "rpm"}
